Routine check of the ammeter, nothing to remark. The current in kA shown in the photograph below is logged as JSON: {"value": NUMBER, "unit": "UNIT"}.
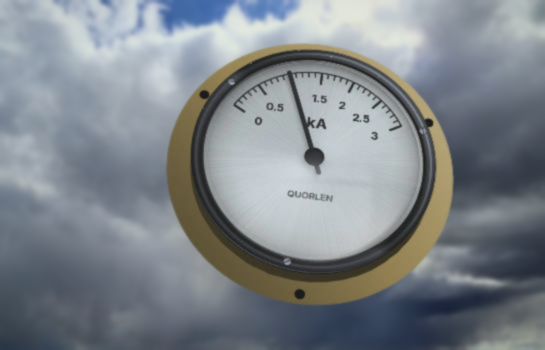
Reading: {"value": 1, "unit": "kA"}
